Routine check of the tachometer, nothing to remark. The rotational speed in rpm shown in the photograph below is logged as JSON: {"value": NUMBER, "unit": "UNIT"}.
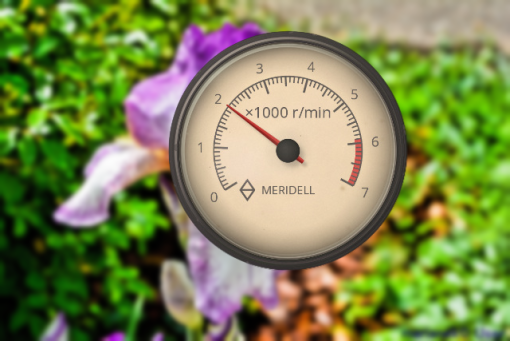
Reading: {"value": 2000, "unit": "rpm"}
